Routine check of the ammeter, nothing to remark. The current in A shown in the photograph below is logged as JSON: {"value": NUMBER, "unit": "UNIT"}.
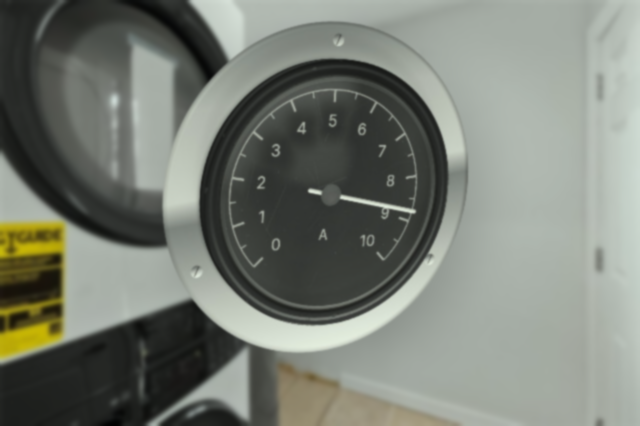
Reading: {"value": 8.75, "unit": "A"}
